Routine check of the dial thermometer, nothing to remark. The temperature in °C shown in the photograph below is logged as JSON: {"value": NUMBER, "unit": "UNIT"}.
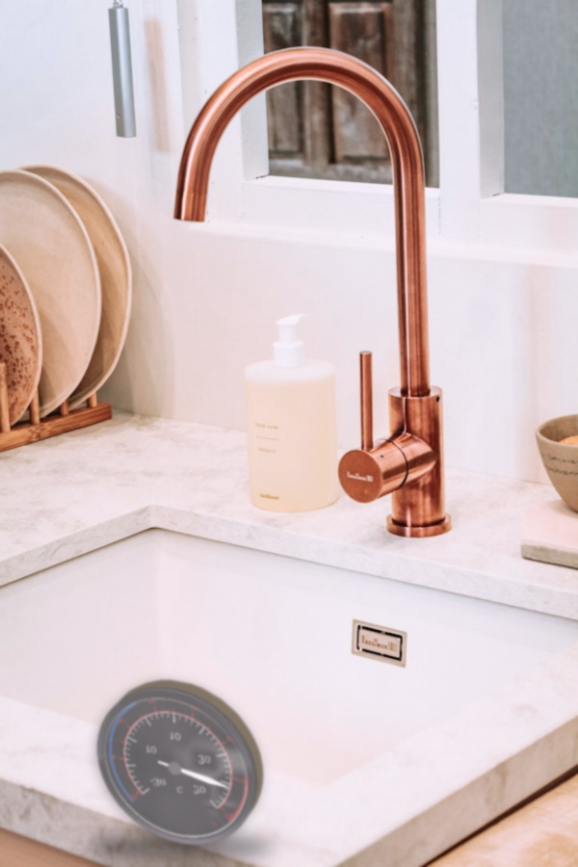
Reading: {"value": 40, "unit": "°C"}
